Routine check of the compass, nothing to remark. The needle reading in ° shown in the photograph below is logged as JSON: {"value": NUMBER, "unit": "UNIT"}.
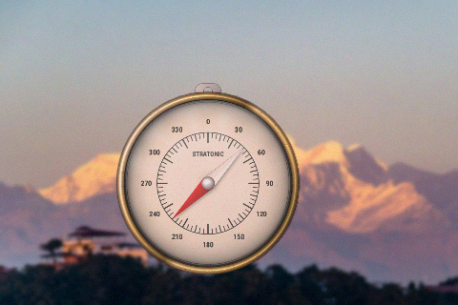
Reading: {"value": 225, "unit": "°"}
